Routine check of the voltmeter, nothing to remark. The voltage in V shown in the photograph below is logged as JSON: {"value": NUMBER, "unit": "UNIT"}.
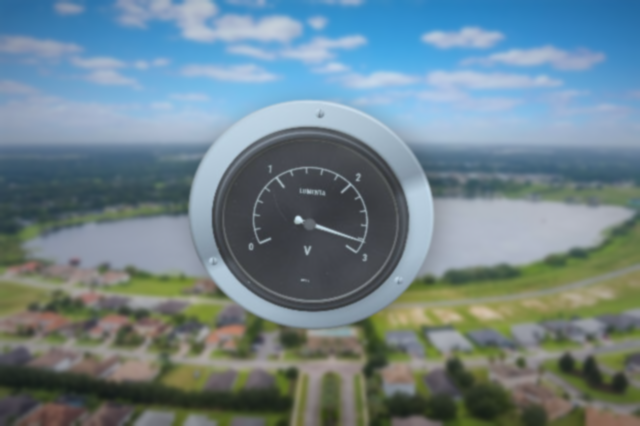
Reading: {"value": 2.8, "unit": "V"}
